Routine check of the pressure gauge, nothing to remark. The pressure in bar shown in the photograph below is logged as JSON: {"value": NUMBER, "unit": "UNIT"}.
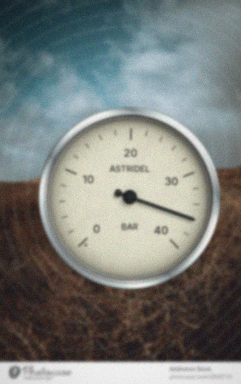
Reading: {"value": 36, "unit": "bar"}
